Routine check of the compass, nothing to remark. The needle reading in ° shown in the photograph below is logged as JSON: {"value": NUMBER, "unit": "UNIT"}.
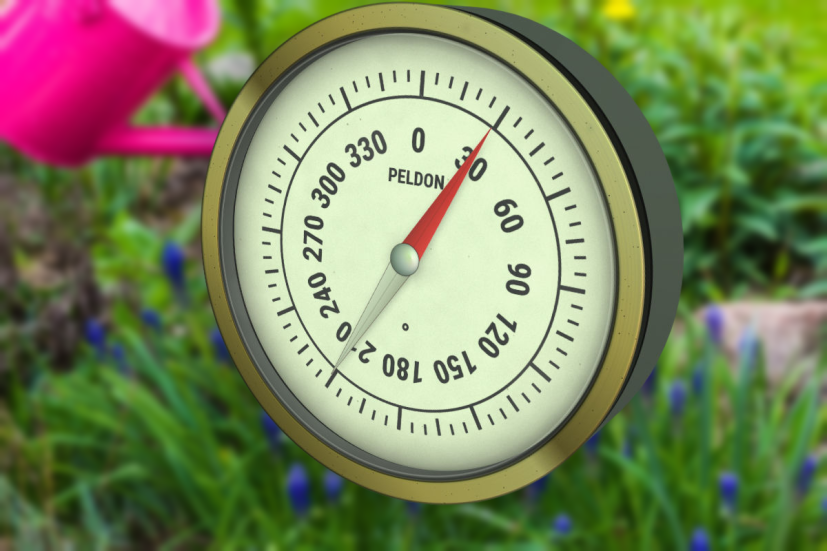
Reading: {"value": 30, "unit": "°"}
